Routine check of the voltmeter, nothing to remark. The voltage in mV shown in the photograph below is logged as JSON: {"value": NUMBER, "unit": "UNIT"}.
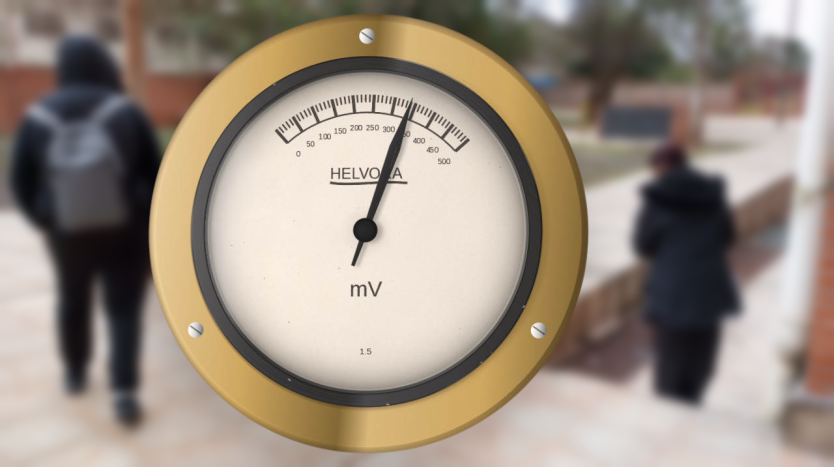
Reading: {"value": 340, "unit": "mV"}
